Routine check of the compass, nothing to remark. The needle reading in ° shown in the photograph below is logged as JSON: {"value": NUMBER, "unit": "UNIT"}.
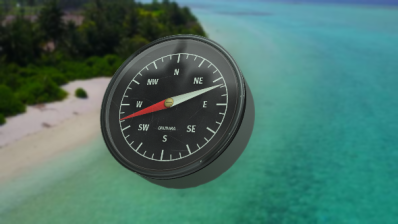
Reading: {"value": 250, "unit": "°"}
